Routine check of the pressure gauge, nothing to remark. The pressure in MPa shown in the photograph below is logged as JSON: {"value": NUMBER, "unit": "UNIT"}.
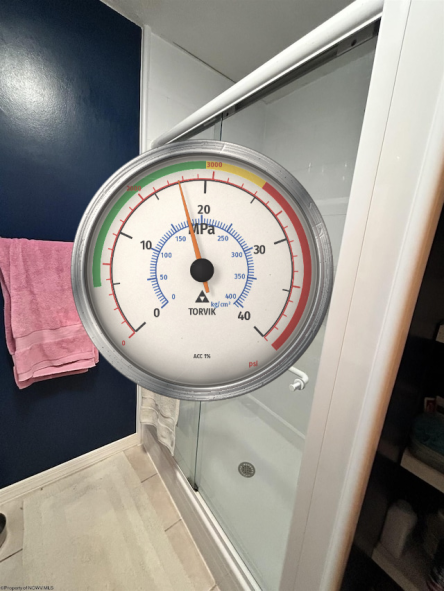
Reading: {"value": 17.5, "unit": "MPa"}
